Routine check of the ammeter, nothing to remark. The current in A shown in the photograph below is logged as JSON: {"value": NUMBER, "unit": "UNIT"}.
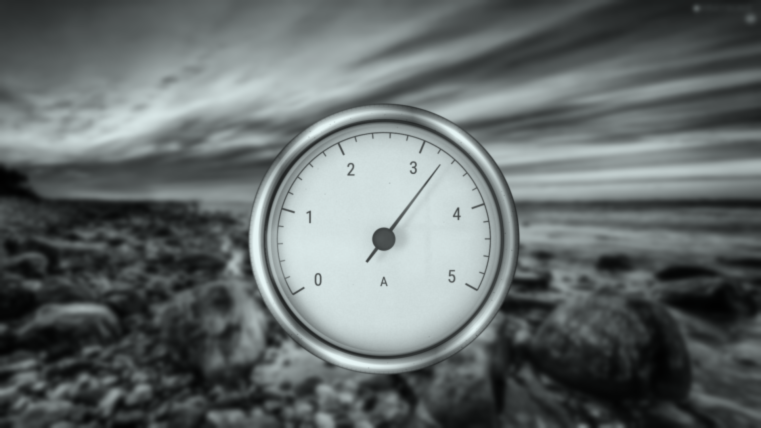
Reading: {"value": 3.3, "unit": "A"}
